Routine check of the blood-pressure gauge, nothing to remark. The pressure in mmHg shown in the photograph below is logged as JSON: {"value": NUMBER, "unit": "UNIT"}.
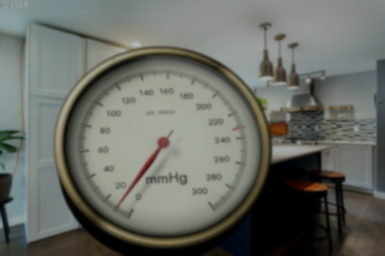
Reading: {"value": 10, "unit": "mmHg"}
